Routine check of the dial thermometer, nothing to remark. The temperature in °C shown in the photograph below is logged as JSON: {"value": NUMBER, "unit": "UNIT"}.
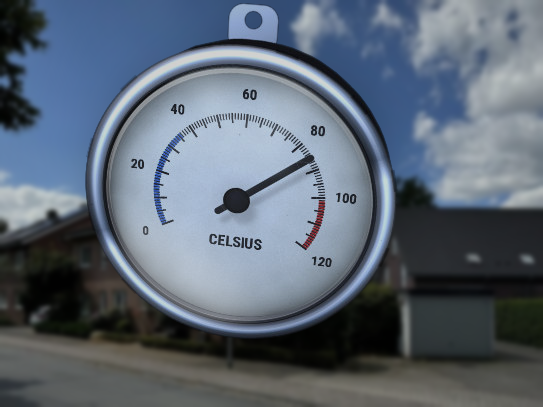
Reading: {"value": 85, "unit": "°C"}
